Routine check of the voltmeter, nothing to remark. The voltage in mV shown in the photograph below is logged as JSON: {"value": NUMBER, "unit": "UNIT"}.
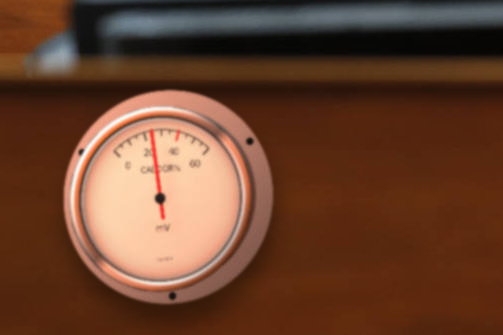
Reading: {"value": 25, "unit": "mV"}
